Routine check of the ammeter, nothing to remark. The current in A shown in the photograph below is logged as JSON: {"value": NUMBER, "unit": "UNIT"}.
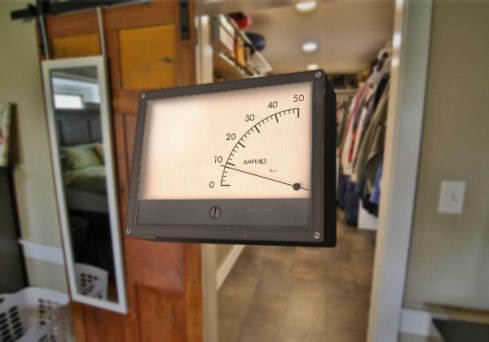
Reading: {"value": 8, "unit": "A"}
